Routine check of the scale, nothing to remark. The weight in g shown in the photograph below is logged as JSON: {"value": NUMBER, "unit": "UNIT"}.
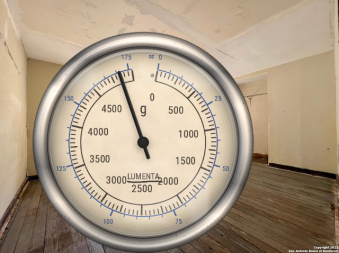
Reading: {"value": 4850, "unit": "g"}
